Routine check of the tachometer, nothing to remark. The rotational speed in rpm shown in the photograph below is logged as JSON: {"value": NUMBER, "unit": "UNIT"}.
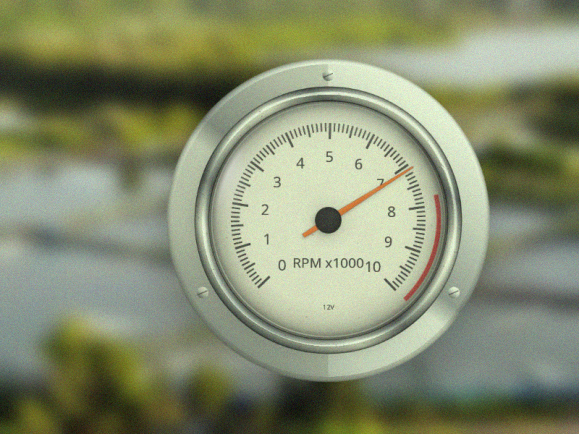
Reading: {"value": 7100, "unit": "rpm"}
